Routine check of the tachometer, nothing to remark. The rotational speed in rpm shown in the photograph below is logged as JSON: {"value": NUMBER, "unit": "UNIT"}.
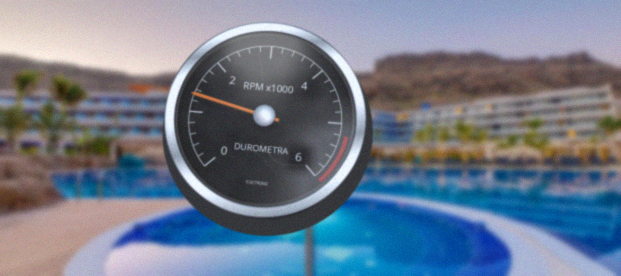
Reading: {"value": 1300, "unit": "rpm"}
